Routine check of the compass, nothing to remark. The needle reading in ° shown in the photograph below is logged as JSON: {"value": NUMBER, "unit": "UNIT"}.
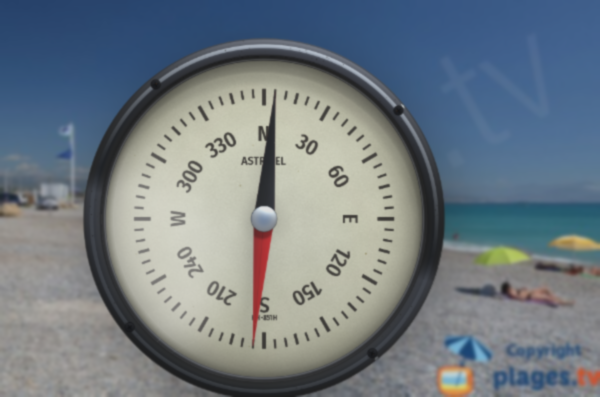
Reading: {"value": 185, "unit": "°"}
